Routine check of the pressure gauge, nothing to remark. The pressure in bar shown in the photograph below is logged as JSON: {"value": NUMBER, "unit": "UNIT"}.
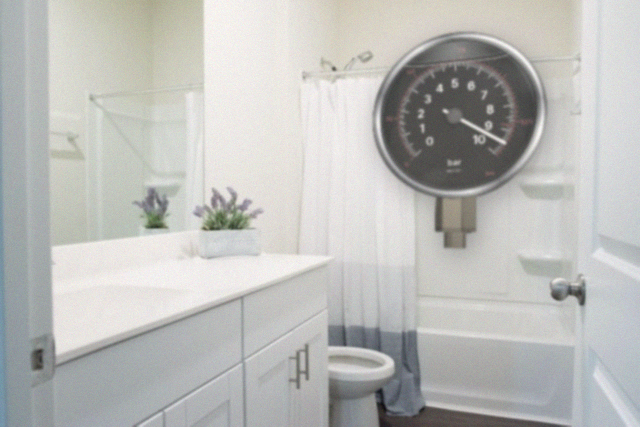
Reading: {"value": 9.5, "unit": "bar"}
